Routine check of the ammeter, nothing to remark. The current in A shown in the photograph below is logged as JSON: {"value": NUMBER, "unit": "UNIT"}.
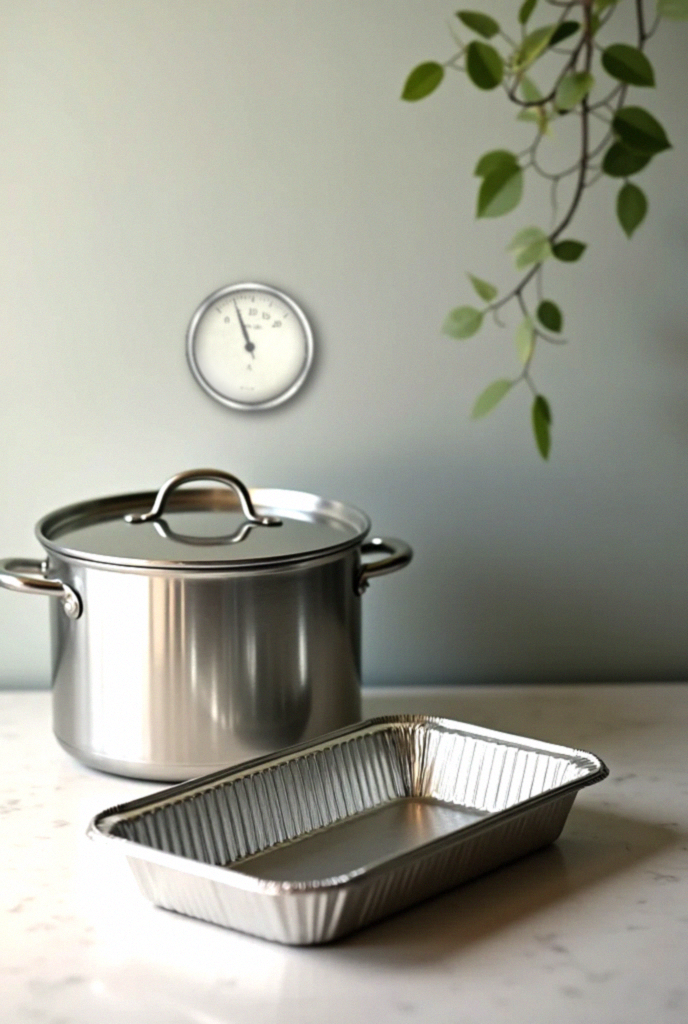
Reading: {"value": 5, "unit": "A"}
